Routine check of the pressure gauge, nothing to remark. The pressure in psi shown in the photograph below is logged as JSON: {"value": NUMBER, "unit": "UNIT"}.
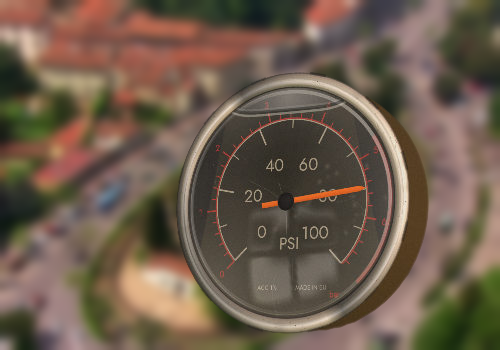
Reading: {"value": 80, "unit": "psi"}
